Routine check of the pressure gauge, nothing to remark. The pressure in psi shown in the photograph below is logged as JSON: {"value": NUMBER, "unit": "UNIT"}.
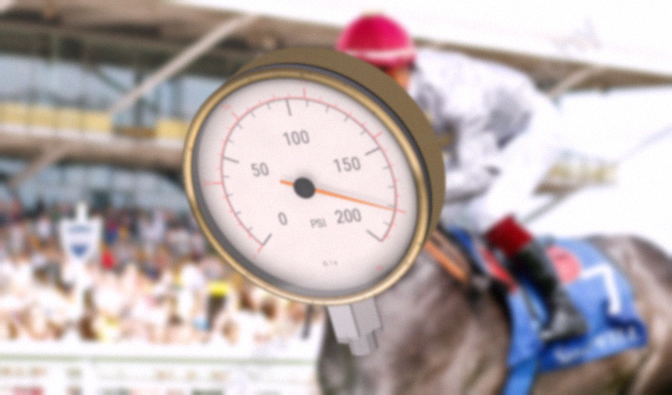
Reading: {"value": 180, "unit": "psi"}
